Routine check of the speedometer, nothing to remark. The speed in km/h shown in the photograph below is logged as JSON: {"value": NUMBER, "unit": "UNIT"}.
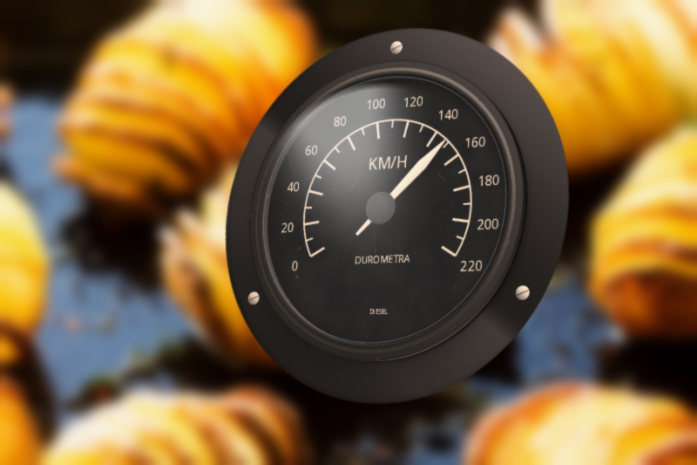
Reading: {"value": 150, "unit": "km/h"}
